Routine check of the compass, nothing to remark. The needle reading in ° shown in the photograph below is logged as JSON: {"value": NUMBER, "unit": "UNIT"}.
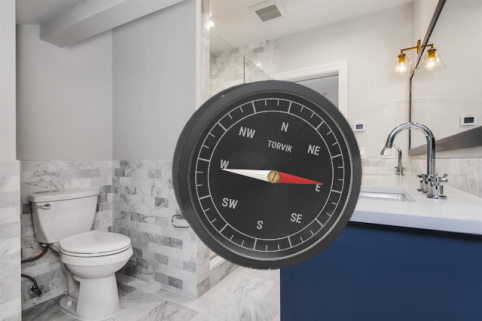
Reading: {"value": 85, "unit": "°"}
